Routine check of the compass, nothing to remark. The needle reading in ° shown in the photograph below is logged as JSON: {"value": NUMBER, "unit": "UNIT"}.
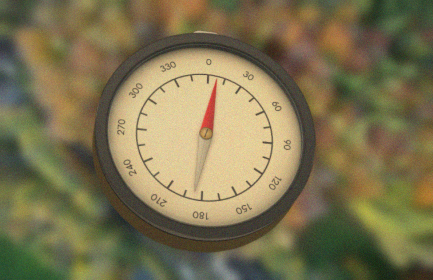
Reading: {"value": 7.5, "unit": "°"}
